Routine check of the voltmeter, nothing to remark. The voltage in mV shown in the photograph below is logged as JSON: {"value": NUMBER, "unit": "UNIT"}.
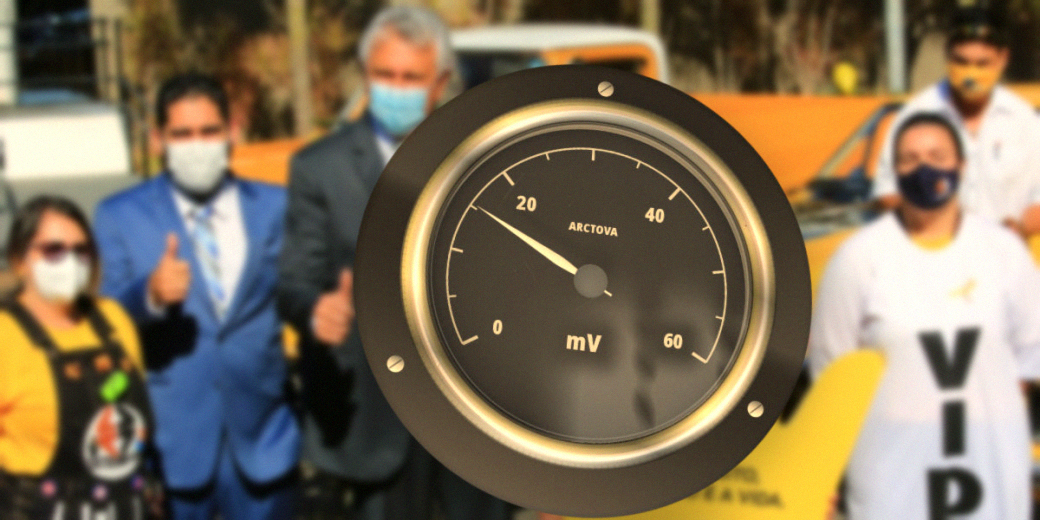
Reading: {"value": 15, "unit": "mV"}
